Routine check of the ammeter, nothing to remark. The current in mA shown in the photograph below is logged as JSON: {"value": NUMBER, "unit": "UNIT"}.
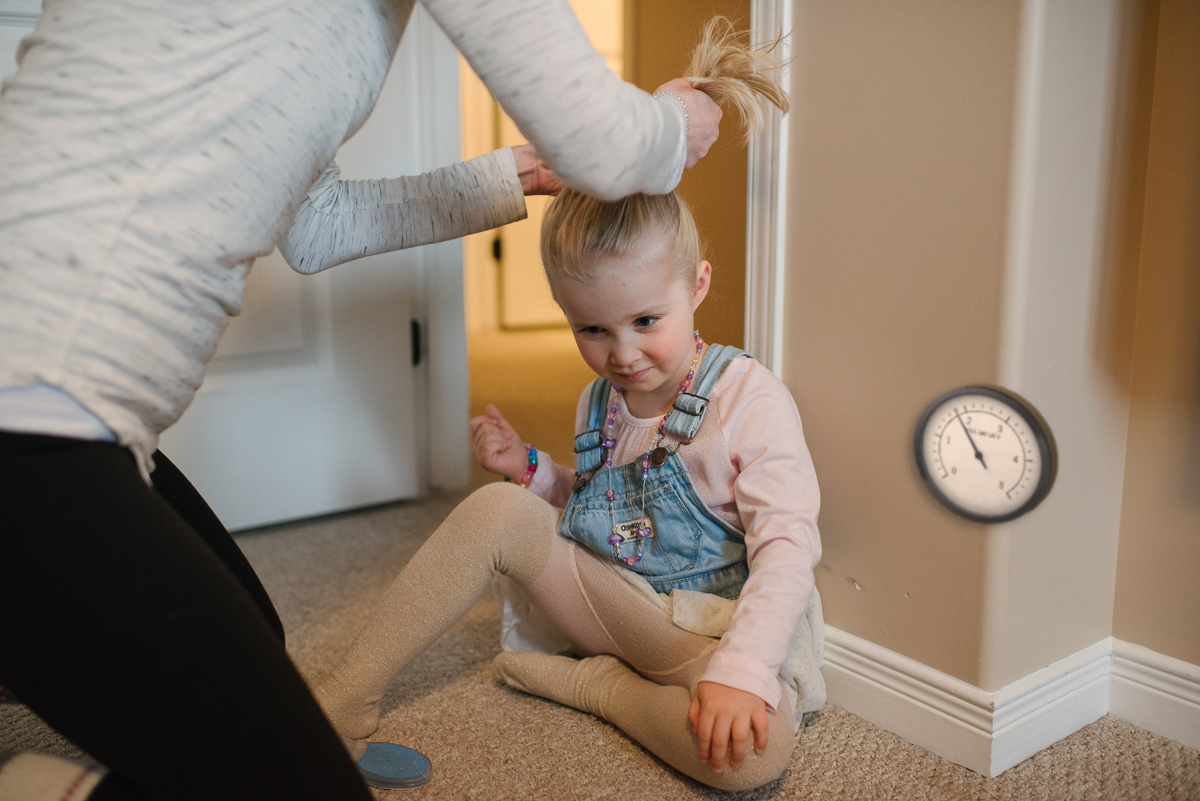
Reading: {"value": 1.8, "unit": "mA"}
